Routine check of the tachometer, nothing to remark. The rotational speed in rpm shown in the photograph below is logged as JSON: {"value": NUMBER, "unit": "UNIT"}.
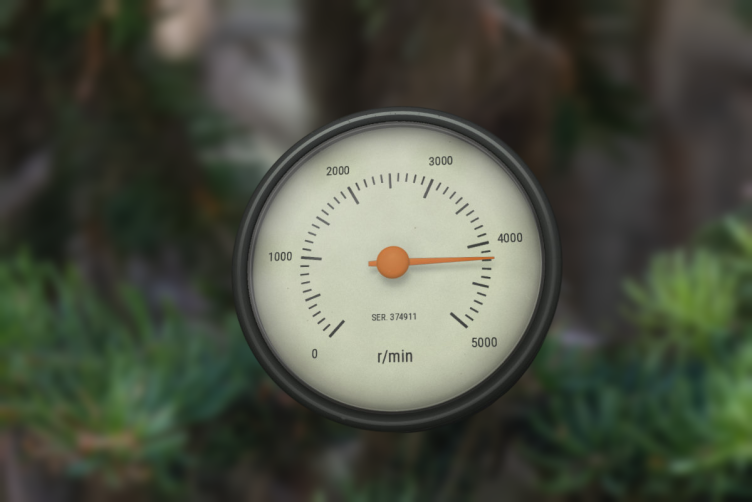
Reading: {"value": 4200, "unit": "rpm"}
